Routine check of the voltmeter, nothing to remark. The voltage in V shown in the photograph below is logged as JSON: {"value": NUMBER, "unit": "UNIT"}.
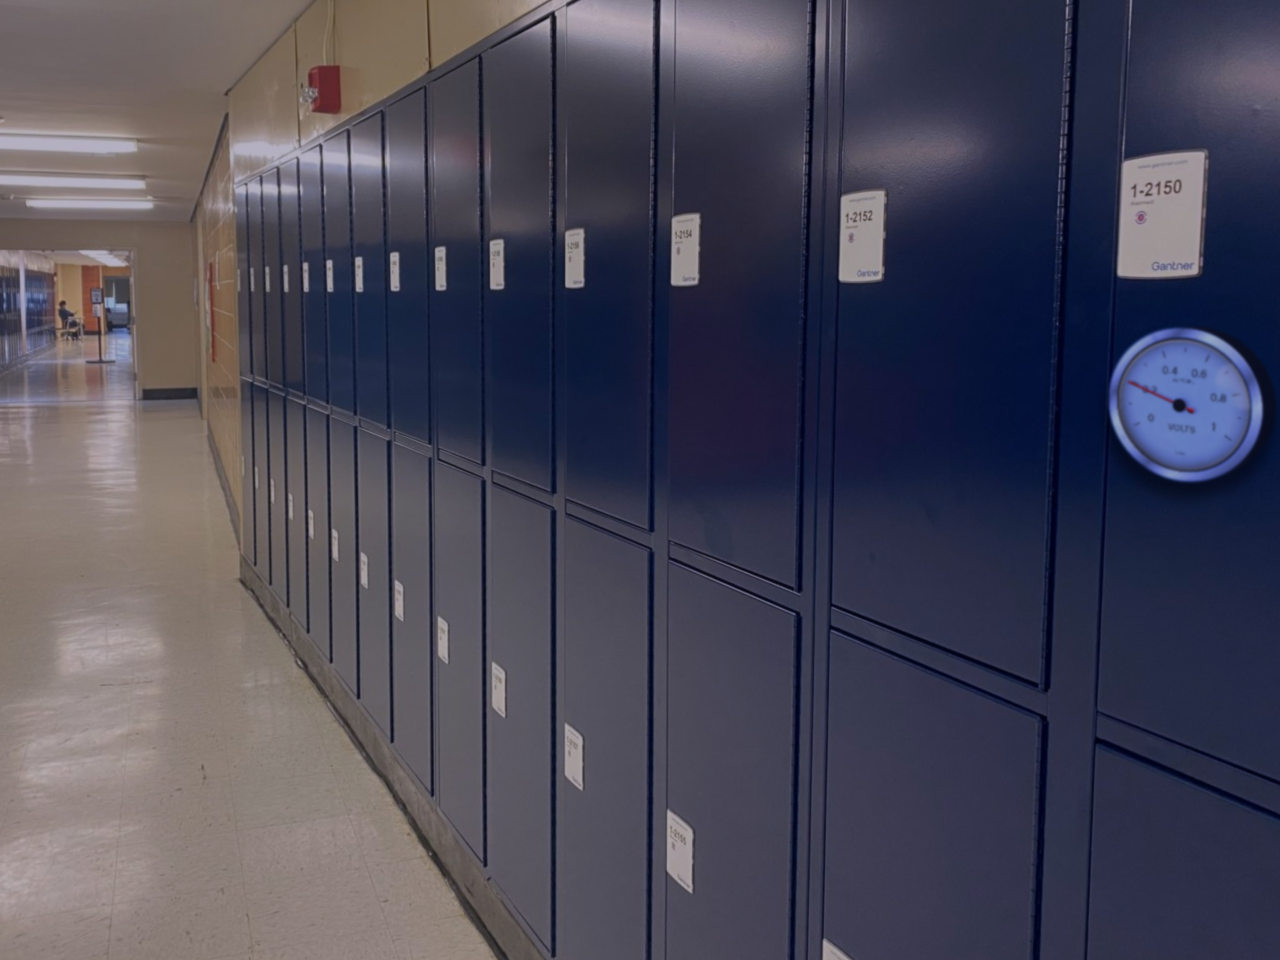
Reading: {"value": 0.2, "unit": "V"}
